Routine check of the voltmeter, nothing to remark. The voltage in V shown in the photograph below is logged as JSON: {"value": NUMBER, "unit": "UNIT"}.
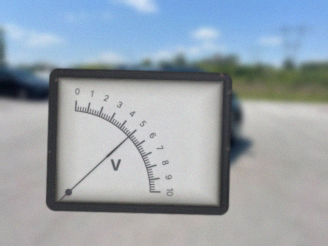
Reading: {"value": 5, "unit": "V"}
